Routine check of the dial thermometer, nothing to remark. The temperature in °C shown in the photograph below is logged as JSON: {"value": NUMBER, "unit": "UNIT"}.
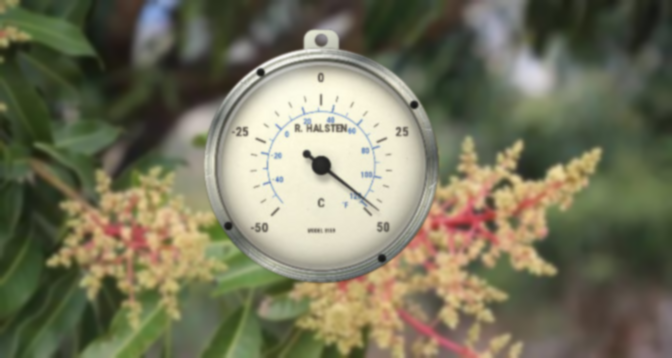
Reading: {"value": 47.5, "unit": "°C"}
